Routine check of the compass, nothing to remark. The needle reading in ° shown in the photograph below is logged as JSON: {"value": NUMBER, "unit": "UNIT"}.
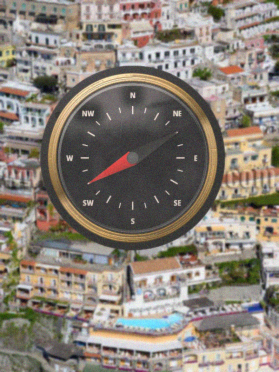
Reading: {"value": 240, "unit": "°"}
